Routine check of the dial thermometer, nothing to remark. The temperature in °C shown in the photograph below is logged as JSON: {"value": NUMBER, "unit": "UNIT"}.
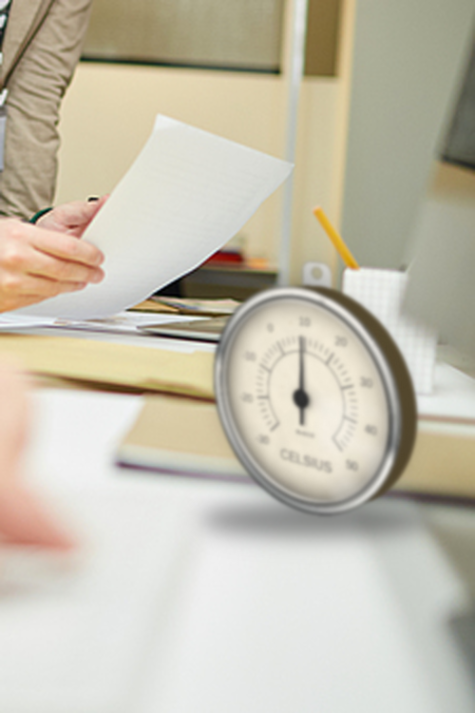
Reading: {"value": 10, "unit": "°C"}
